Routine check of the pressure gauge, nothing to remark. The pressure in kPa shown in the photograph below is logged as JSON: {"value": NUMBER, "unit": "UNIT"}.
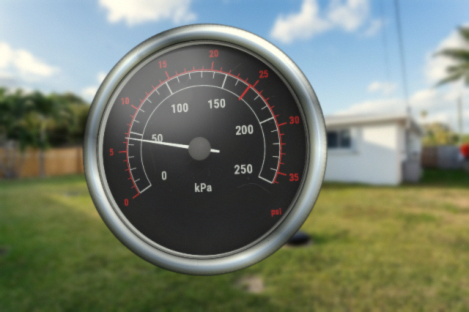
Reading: {"value": 45, "unit": "kPa"}
